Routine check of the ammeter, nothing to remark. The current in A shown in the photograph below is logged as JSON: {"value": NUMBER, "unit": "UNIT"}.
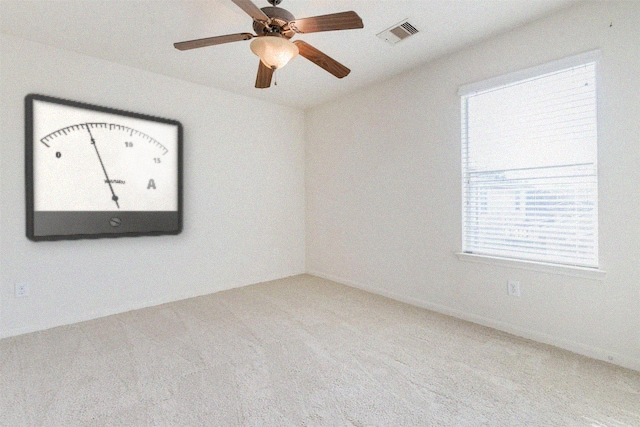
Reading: {"value": 5, "unit": "A"}
